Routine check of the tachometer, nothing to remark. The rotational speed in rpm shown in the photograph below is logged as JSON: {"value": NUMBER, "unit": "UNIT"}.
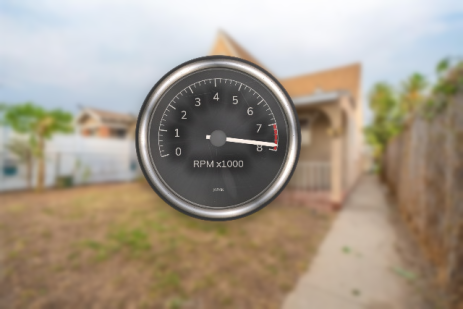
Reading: {"value": 7800, "unit": "rpm"}
